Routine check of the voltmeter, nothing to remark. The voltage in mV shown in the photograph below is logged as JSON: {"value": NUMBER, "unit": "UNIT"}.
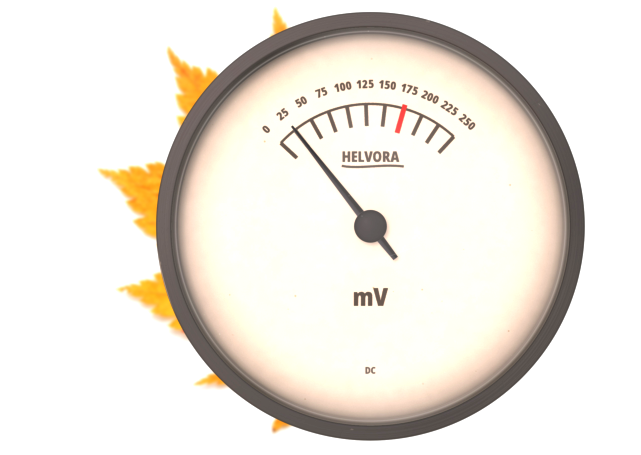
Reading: {"value": 25, "unit": "mV"}
